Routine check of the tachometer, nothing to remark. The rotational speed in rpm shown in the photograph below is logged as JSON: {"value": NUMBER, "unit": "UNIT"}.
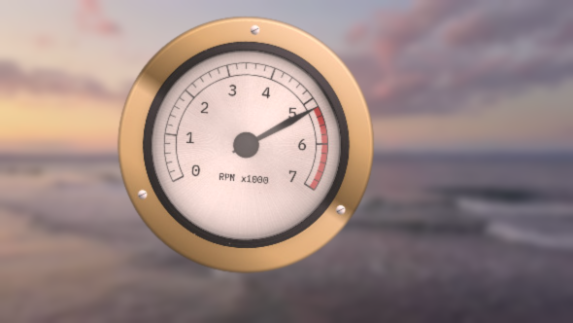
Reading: {"value": 5200, "unit": "rpm"}
